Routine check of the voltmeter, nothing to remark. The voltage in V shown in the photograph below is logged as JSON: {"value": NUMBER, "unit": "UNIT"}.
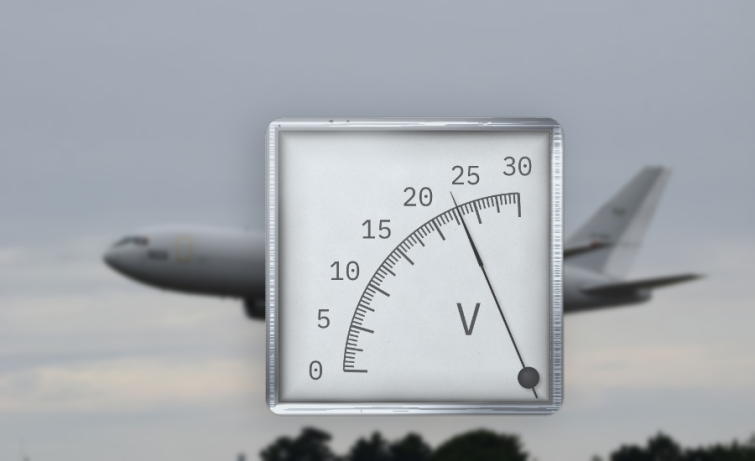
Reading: {"value": 23, "unit": "V"}
